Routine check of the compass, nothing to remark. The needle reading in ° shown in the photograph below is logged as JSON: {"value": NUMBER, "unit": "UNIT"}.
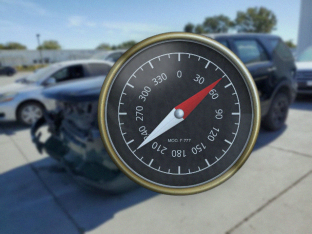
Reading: {"value": 50, "unit": "°"}
